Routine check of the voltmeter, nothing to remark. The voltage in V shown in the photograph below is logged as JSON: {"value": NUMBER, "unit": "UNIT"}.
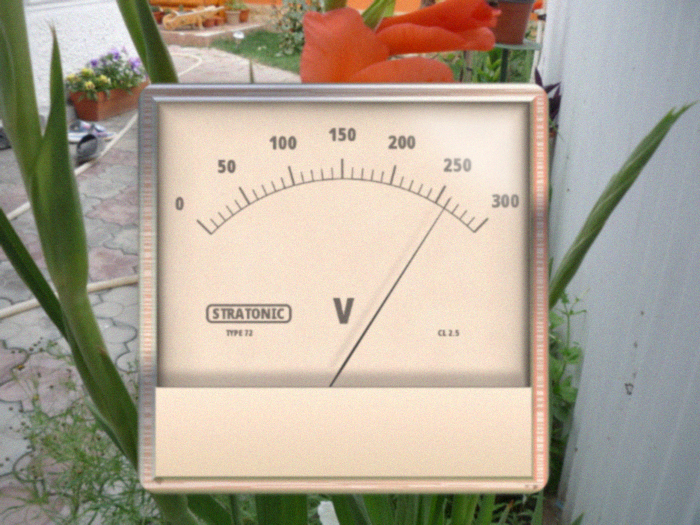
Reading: {"value": 260, "unit": "V"}
